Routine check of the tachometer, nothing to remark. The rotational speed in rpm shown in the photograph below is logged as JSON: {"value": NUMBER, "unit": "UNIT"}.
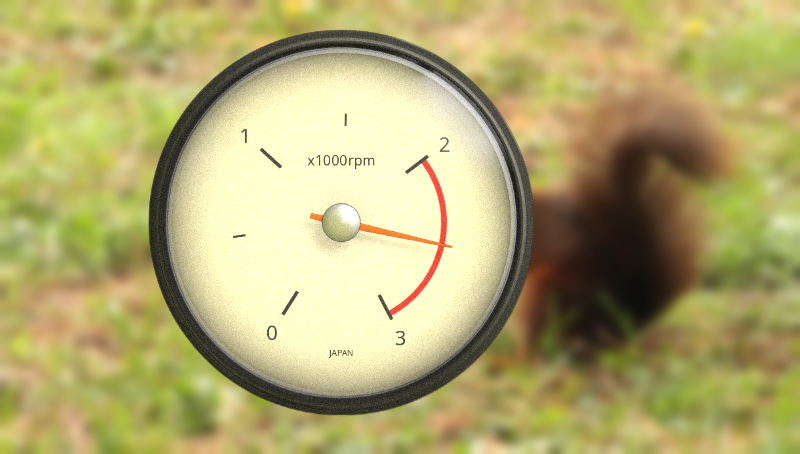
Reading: {"value": 2500, "unit": "rpm"}
